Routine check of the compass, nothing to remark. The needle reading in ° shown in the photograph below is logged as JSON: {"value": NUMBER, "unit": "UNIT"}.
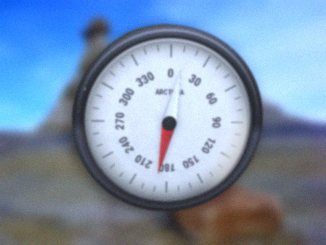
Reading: {"value": 190, "unit": "°"}
